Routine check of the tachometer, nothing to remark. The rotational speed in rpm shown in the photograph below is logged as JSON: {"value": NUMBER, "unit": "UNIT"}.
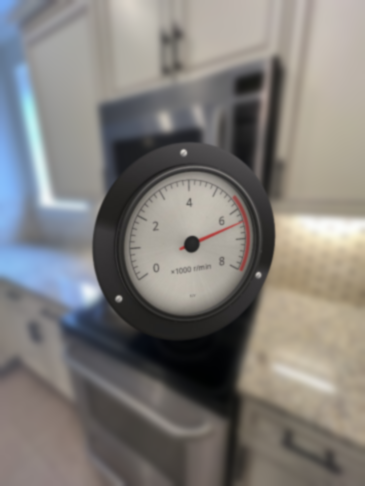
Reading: {"value": 6400, "unit": "rpm"}
